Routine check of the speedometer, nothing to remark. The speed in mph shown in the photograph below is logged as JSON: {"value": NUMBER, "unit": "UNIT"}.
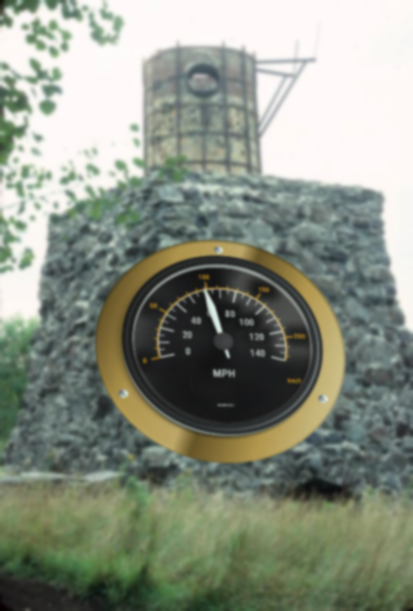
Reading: {"value": 60, "unit": "mph"}
